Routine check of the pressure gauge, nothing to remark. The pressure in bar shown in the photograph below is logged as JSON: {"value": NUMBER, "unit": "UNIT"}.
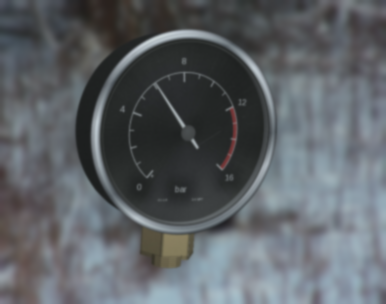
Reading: {"value": 6, "unit": "bar"}
